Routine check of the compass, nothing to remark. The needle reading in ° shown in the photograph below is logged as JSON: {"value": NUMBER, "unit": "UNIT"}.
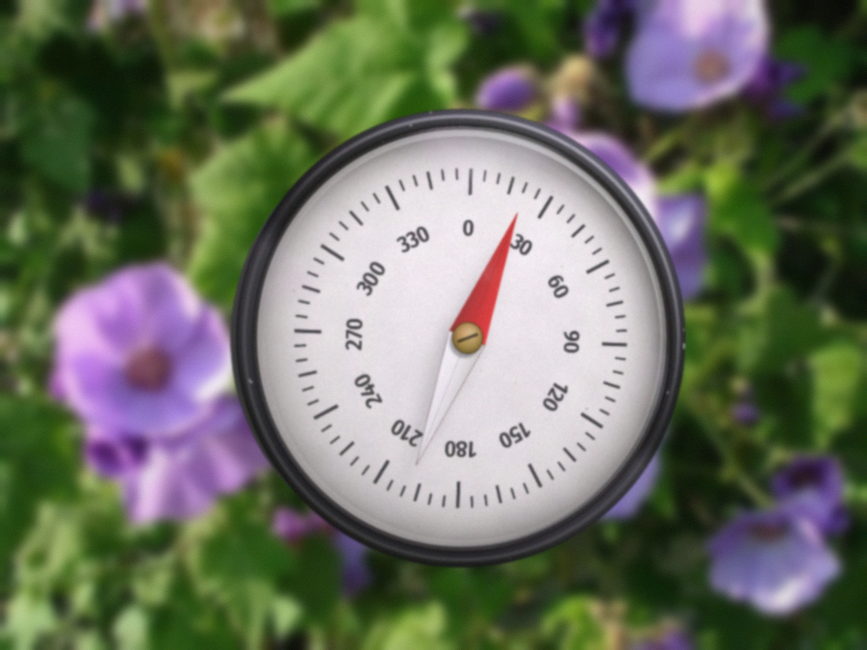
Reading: {"value": 20, "unit": "°"}
